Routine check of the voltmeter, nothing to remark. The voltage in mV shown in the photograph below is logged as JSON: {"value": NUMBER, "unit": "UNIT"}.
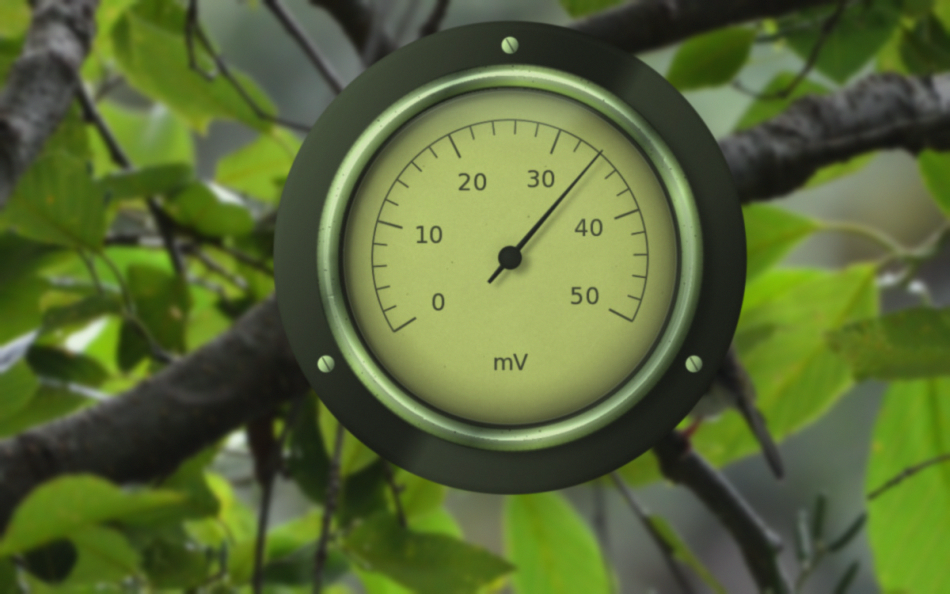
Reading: {"value": 34, "unit": "mV"}
